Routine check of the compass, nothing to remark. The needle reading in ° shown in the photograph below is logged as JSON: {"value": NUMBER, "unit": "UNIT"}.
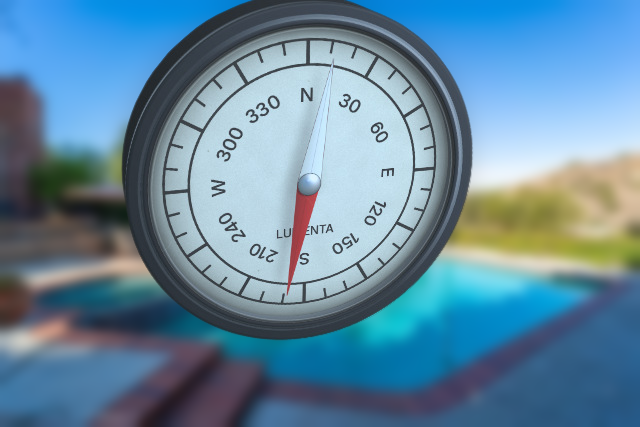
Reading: {"value": 190, "unit": "°"}
